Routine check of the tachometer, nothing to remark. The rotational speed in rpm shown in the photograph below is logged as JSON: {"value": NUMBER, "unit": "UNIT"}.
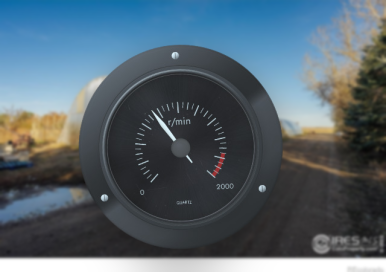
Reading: {"value": 750, "unit": "rpm"}
